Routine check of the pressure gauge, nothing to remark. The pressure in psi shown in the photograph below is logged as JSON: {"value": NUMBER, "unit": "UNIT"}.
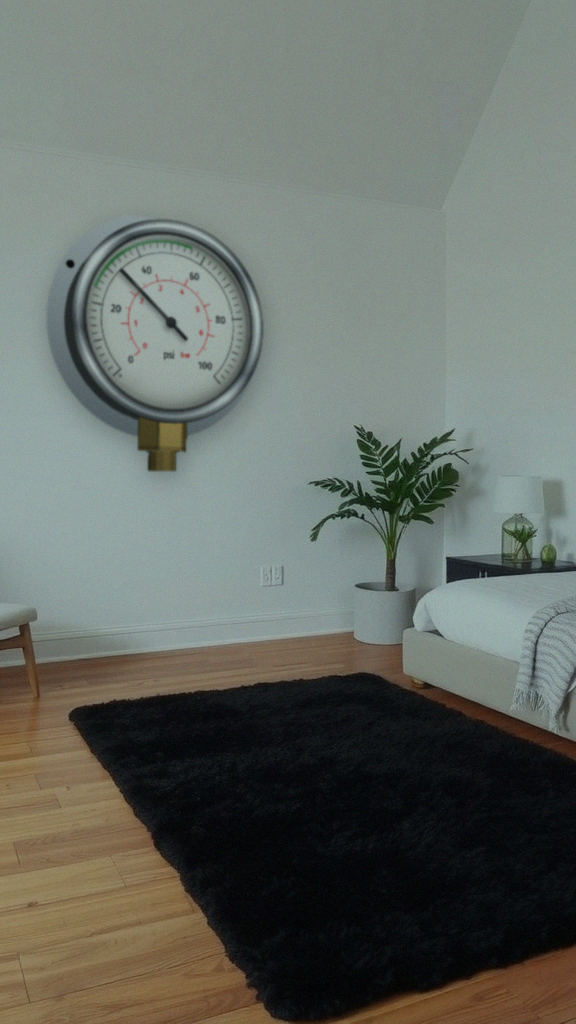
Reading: {"value": 32, "unit": "psi"}
